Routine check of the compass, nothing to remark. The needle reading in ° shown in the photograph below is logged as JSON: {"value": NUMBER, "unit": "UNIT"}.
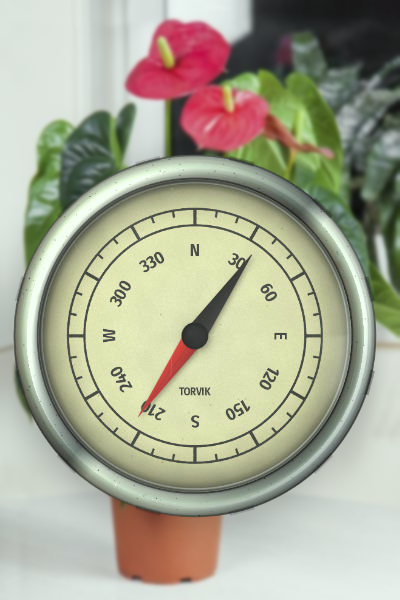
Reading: {"value": 215, "unit": "°"}
